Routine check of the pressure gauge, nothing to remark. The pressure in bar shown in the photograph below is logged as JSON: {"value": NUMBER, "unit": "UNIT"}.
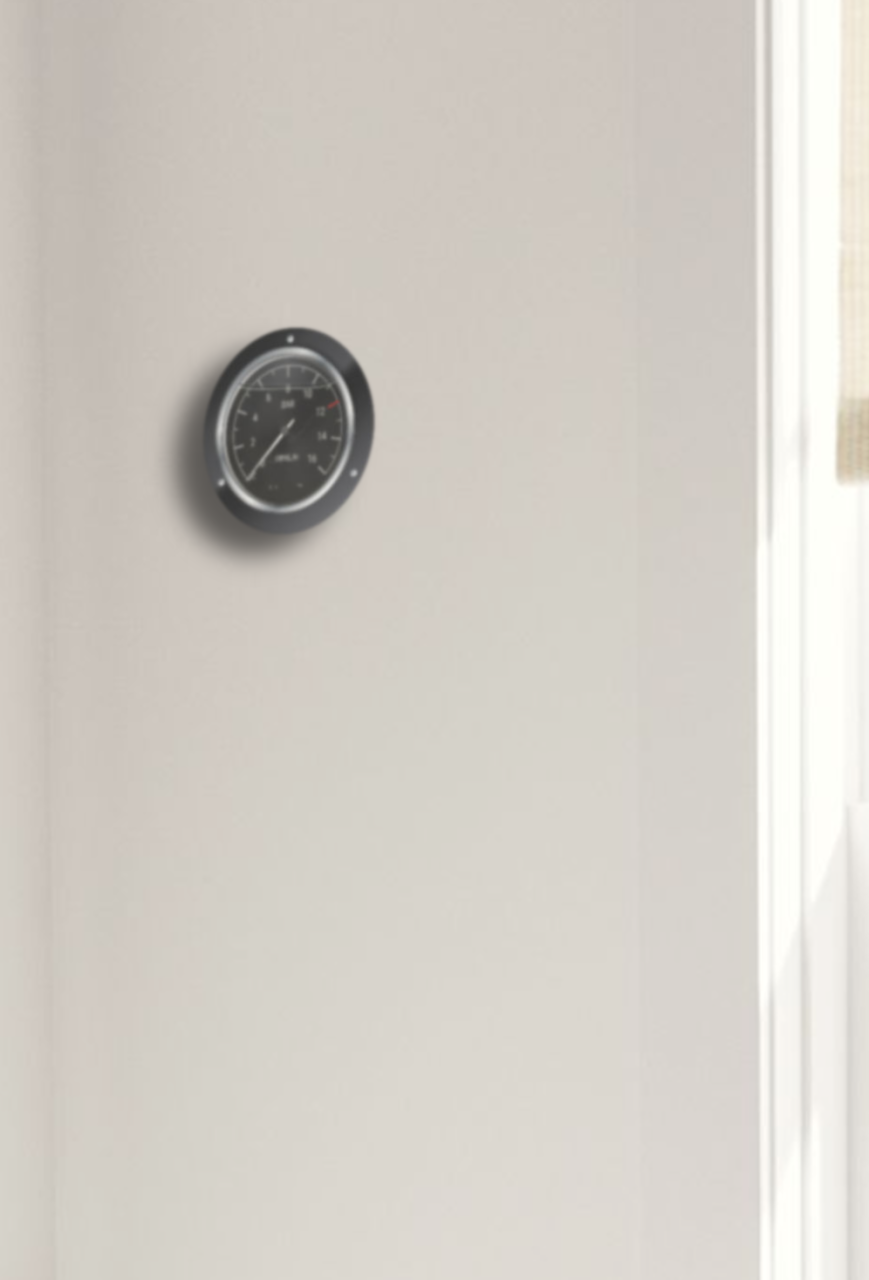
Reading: {"value": 0, "unit": "bar"}
